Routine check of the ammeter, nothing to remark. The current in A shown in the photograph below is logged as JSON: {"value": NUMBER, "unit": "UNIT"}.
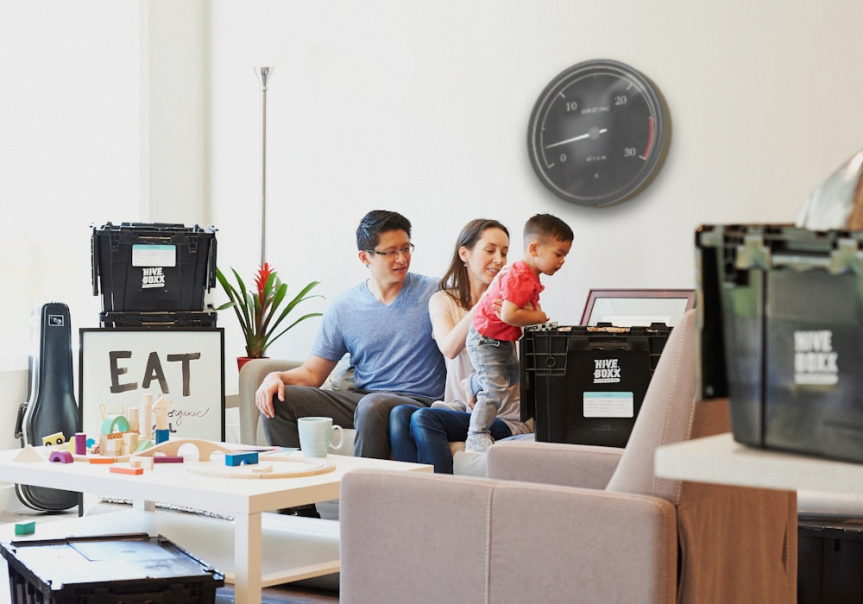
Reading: {"value": 2.5, "unit": "A"}
